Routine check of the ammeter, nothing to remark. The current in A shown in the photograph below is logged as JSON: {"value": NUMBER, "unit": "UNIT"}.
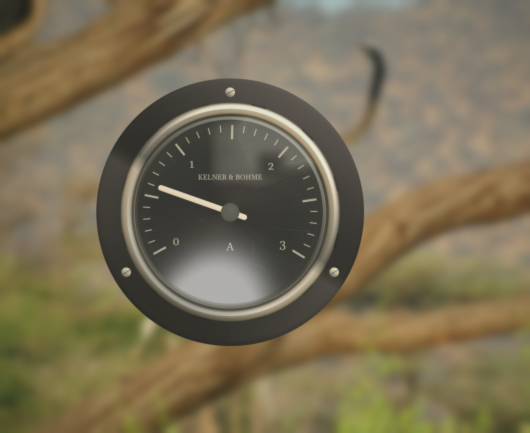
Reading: {"value": 0.6, "unit": "A"}
